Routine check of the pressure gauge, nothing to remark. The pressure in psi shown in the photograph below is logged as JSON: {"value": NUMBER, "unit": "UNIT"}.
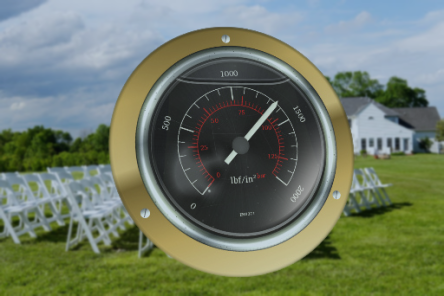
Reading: {"value": 1350, "unit": "psi"}
